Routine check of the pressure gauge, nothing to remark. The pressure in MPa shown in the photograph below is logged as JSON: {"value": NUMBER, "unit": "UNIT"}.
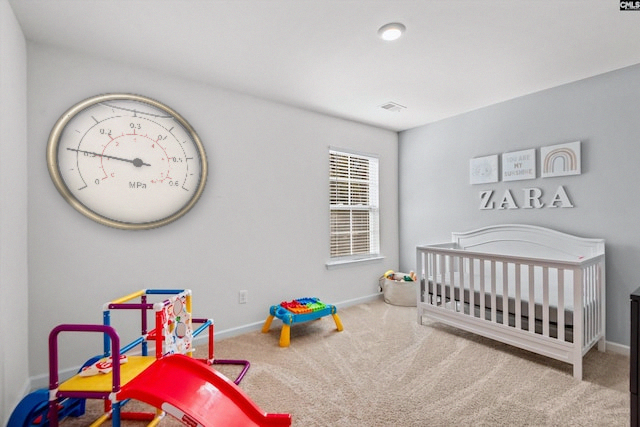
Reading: {"value": 0.1, "unit": "MPa"}
